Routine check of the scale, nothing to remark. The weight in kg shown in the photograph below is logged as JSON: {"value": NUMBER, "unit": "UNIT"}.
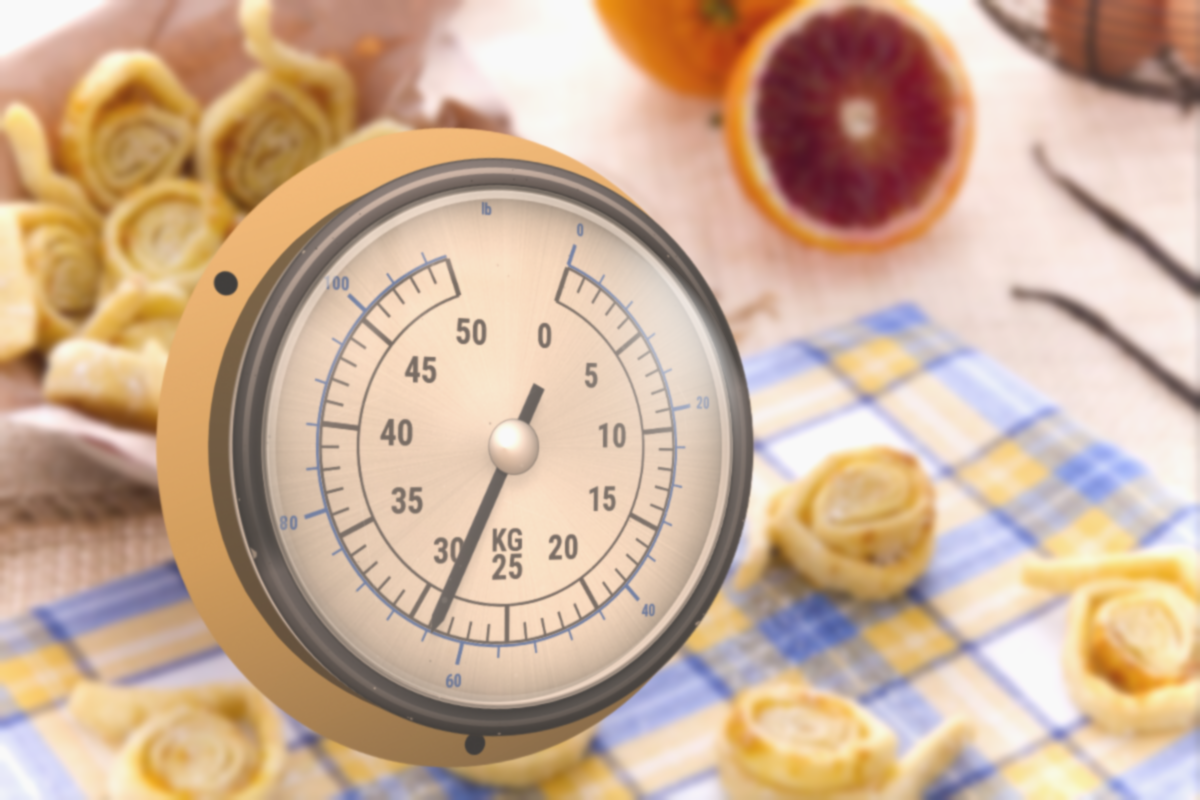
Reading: {"value": 29, "unit": "kg"}
